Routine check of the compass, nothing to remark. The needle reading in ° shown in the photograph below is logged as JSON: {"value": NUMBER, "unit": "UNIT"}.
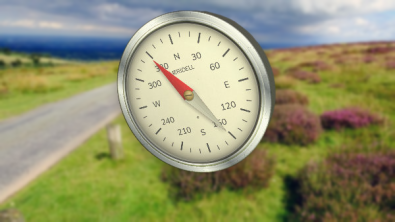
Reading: {"value": 330, "unit": "°"}
